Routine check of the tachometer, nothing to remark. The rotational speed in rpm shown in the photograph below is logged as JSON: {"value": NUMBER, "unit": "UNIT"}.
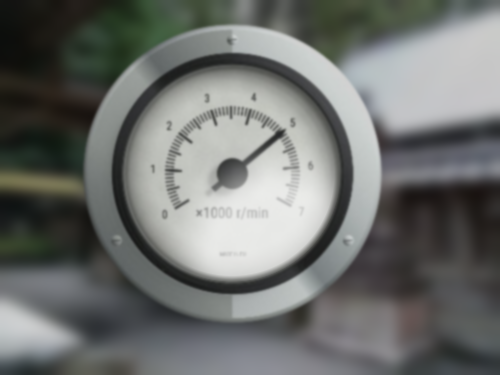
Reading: {"value": 5000, "unit": "rpm"}
